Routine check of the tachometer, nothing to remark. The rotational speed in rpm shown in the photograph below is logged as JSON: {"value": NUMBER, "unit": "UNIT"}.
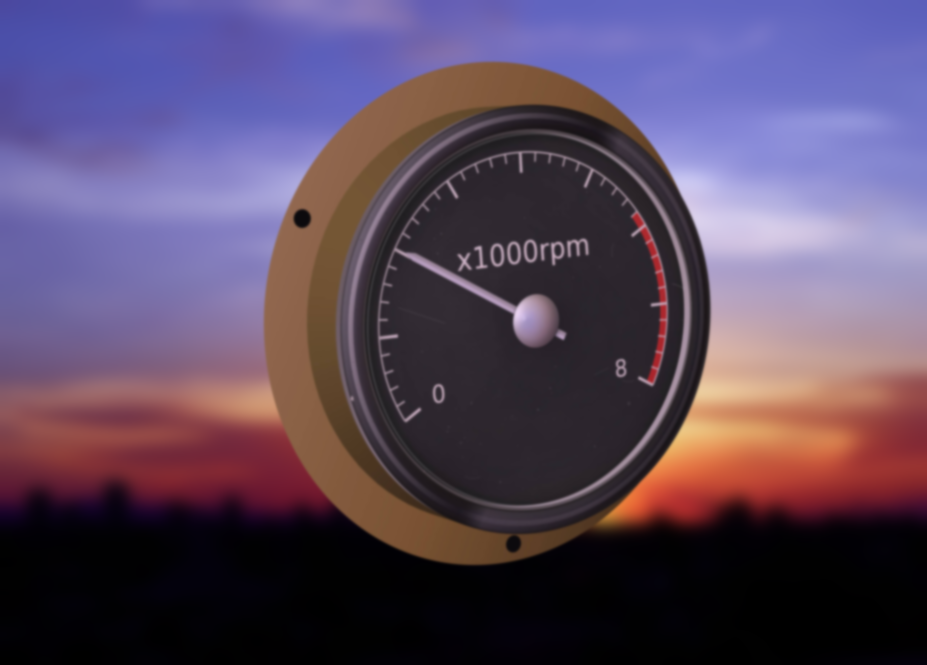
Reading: {"value": 2000, "unit": "rpm"}
